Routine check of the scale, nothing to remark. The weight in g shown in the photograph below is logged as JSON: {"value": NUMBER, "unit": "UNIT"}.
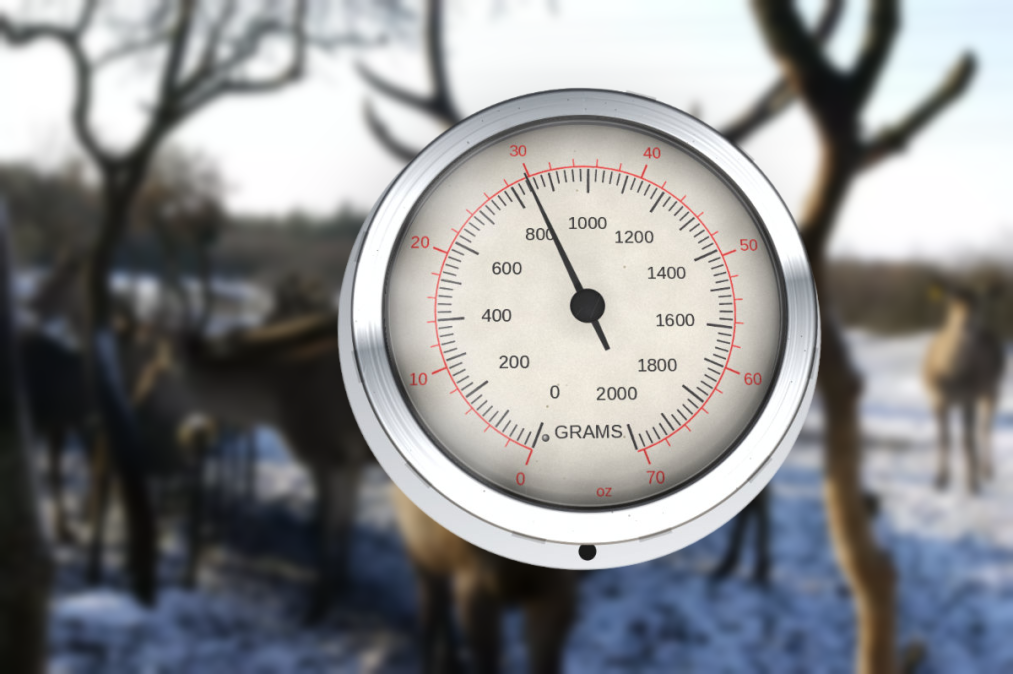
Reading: {"value": 840, "unit": "g"}
